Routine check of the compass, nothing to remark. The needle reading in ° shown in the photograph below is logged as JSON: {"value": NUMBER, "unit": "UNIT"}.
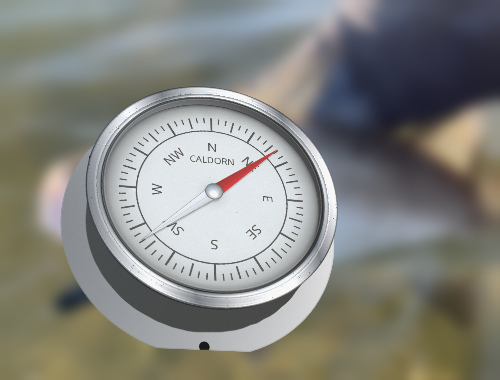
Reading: {"value": 50, "unit": "°"}
